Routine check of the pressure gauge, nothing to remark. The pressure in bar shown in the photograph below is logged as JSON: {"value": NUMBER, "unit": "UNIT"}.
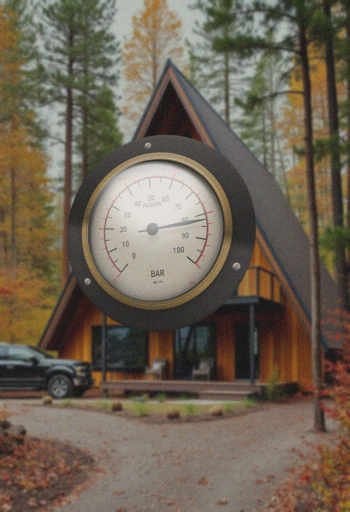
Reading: {"value": 82.5, "unit": "bar"}
